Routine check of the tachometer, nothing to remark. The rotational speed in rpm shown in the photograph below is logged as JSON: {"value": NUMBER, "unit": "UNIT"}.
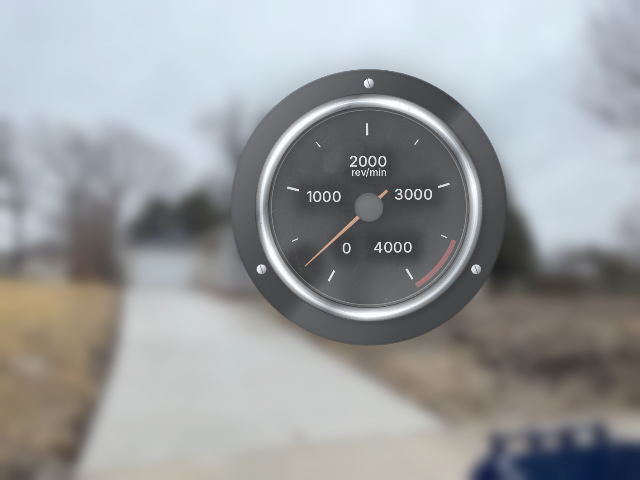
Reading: {"value": 250, "unit": "rpm"}
